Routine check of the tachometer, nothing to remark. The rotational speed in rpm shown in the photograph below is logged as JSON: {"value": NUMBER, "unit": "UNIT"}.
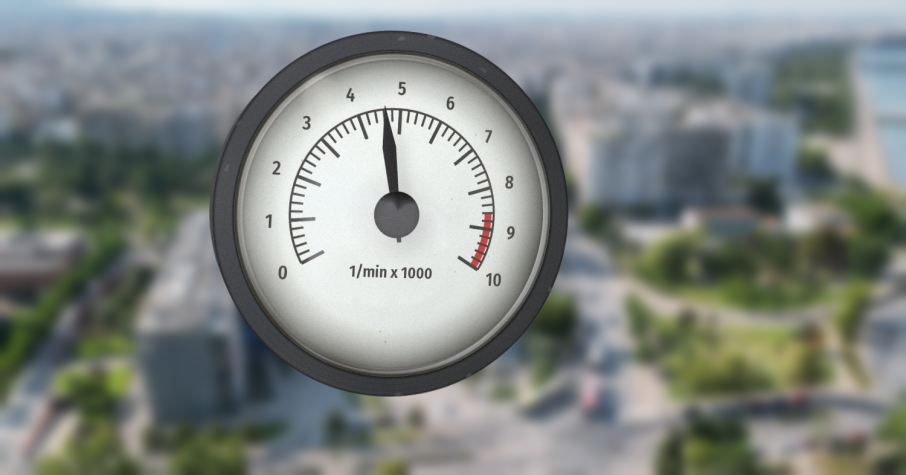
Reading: {"value": 4600, "unit": "rpm"}
